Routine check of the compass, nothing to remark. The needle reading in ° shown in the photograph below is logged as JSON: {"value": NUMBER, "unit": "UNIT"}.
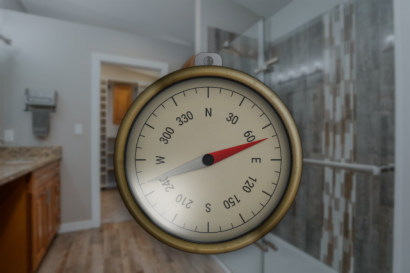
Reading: {"value": 70, "unit": "°"}
